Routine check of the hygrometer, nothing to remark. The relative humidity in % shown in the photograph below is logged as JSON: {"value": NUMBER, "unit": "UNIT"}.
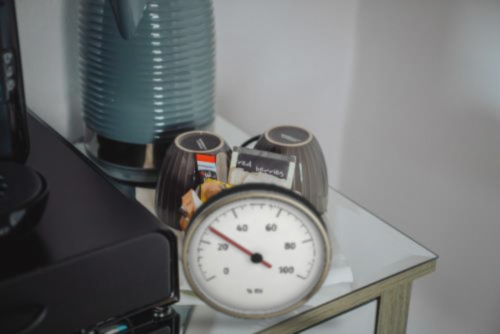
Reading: {"value": 28, "unit": "%"}
